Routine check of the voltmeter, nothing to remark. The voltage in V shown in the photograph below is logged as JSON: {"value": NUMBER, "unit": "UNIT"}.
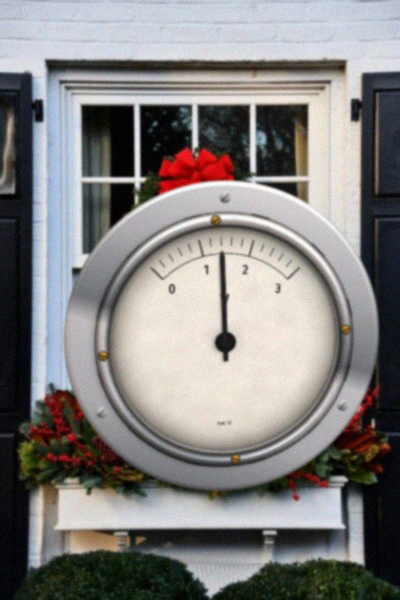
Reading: {"value": 1.4, "unit": "V"}
